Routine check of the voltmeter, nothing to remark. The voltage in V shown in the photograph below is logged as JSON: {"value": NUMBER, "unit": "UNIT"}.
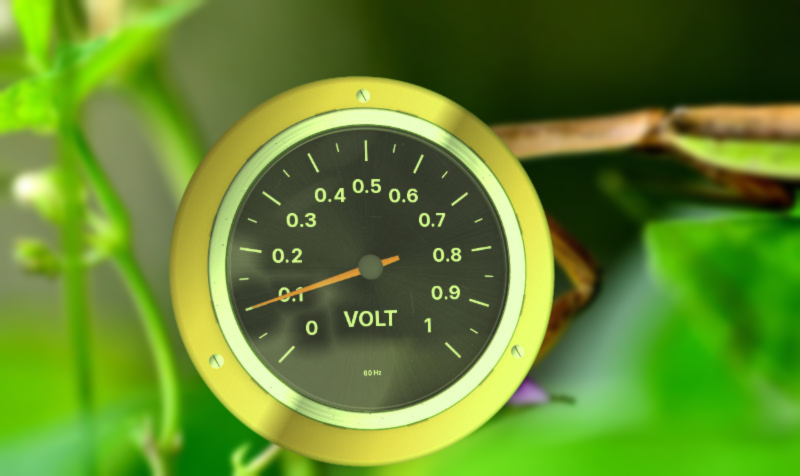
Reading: {"value": 0.1, "unit": "V"}
